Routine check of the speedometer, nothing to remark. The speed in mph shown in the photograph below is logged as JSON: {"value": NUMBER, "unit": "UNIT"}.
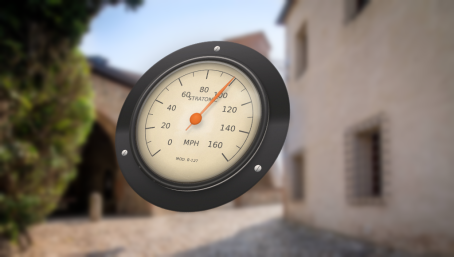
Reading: {"value": 100, "unit": "mph"}
